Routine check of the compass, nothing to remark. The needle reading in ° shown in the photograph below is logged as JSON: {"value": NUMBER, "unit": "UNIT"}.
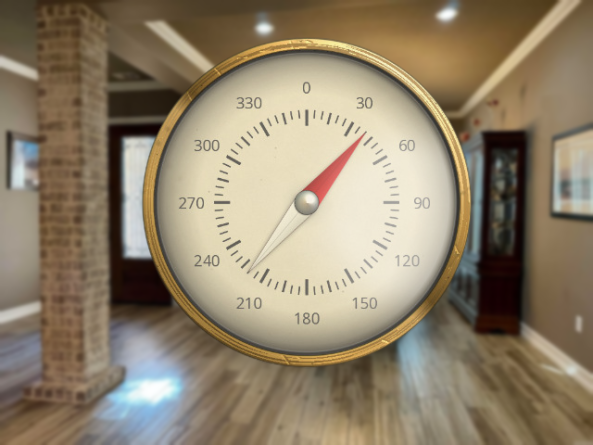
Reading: {"value": 40, "unit": "°"}
